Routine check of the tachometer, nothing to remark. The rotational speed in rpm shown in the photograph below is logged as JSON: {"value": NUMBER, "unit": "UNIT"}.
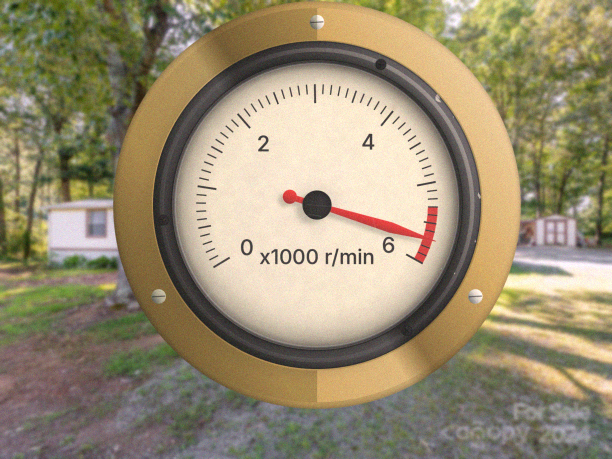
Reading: {"value": 5700, "unit": "rpm"}
